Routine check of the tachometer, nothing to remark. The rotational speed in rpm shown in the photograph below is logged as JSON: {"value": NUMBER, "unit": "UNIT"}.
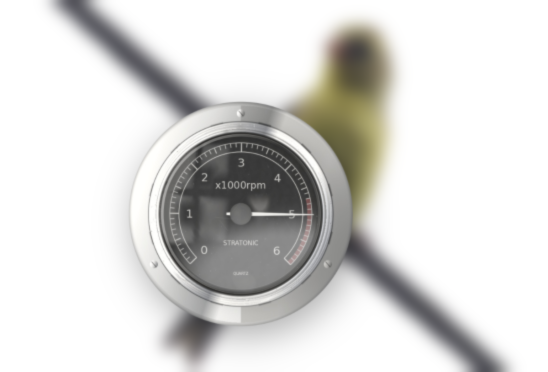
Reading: {"value": 5000, "unit": "rpm"}
